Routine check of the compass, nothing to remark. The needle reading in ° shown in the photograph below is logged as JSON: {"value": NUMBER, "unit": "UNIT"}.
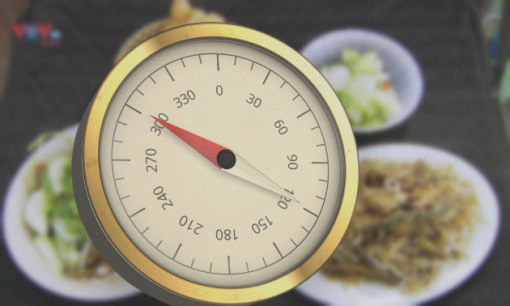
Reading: {"value": 300, "unit": "°"}
